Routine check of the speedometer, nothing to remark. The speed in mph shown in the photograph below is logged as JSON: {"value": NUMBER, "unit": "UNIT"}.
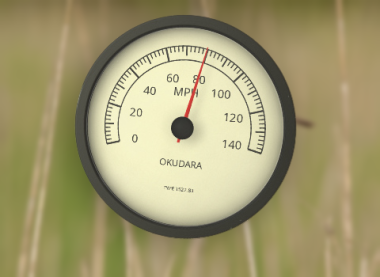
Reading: {"value": 80, "unit": "mph"}
